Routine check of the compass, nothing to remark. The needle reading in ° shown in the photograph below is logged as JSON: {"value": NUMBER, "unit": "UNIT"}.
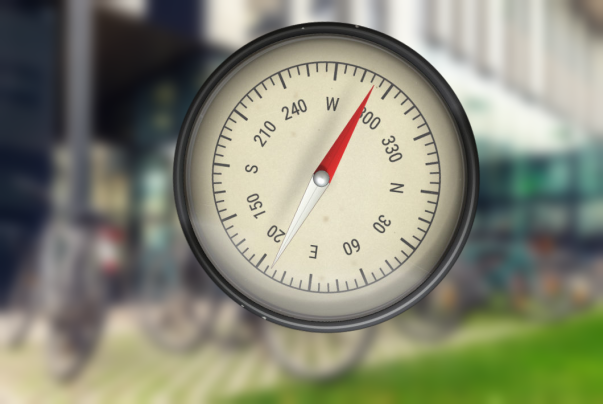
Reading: {"value": 292.5, "unit": "°"}
